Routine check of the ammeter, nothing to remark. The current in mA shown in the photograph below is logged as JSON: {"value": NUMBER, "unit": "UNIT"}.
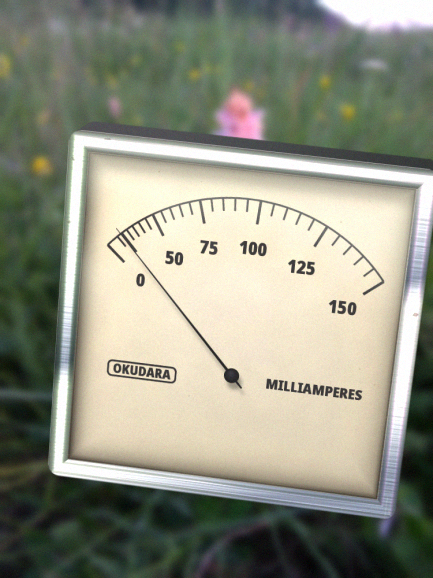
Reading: {"value": 25, "unit": "mA"}
